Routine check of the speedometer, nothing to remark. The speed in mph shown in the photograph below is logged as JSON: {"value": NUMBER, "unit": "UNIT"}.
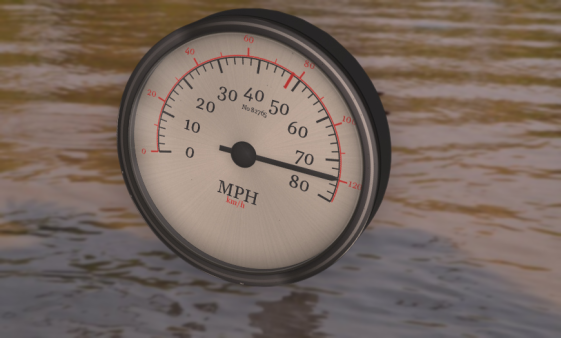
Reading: {"value": 74, "unit": "mph"}
